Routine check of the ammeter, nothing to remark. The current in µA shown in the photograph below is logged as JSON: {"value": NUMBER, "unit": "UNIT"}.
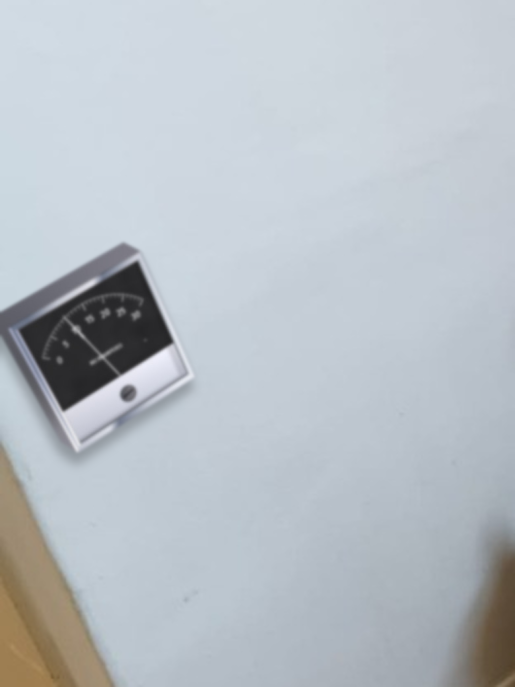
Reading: {"value": 10, "unit": "µA"}
